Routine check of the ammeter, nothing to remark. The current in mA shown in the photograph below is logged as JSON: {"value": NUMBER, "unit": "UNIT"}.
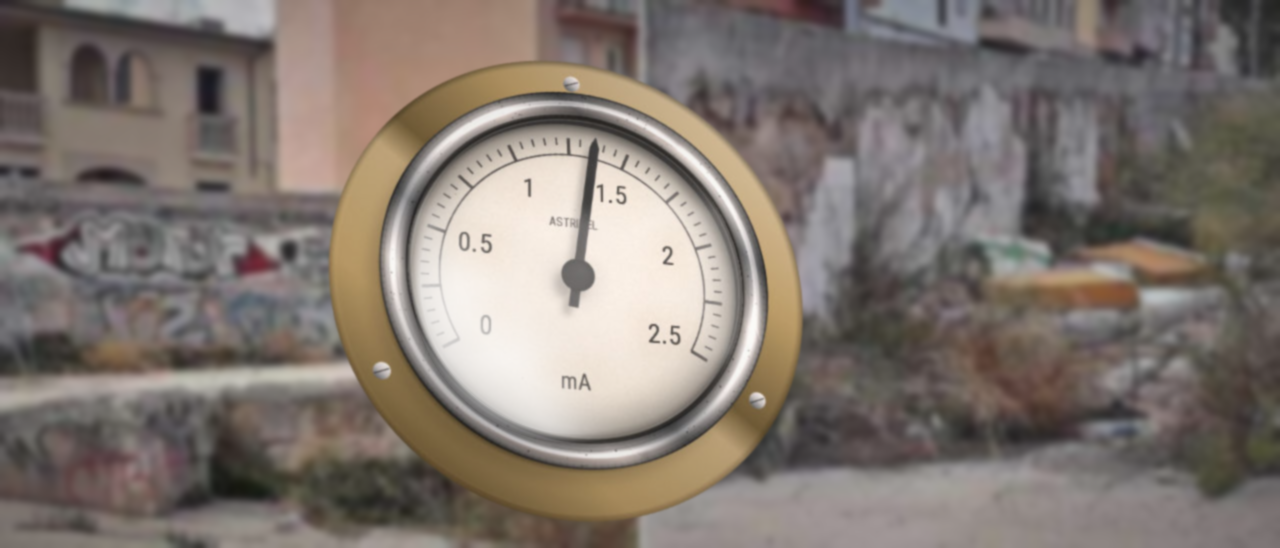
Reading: {"value": 1.35, "unit": "mA"}
